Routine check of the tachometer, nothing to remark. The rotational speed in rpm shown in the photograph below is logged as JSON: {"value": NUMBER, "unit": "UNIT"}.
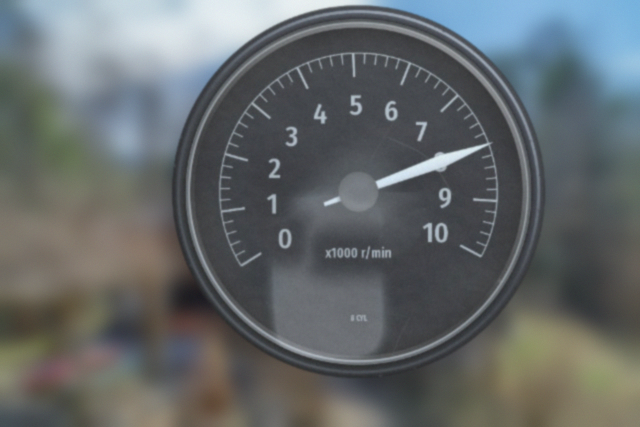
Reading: {"value": 8000, "unit": "rpm"}
